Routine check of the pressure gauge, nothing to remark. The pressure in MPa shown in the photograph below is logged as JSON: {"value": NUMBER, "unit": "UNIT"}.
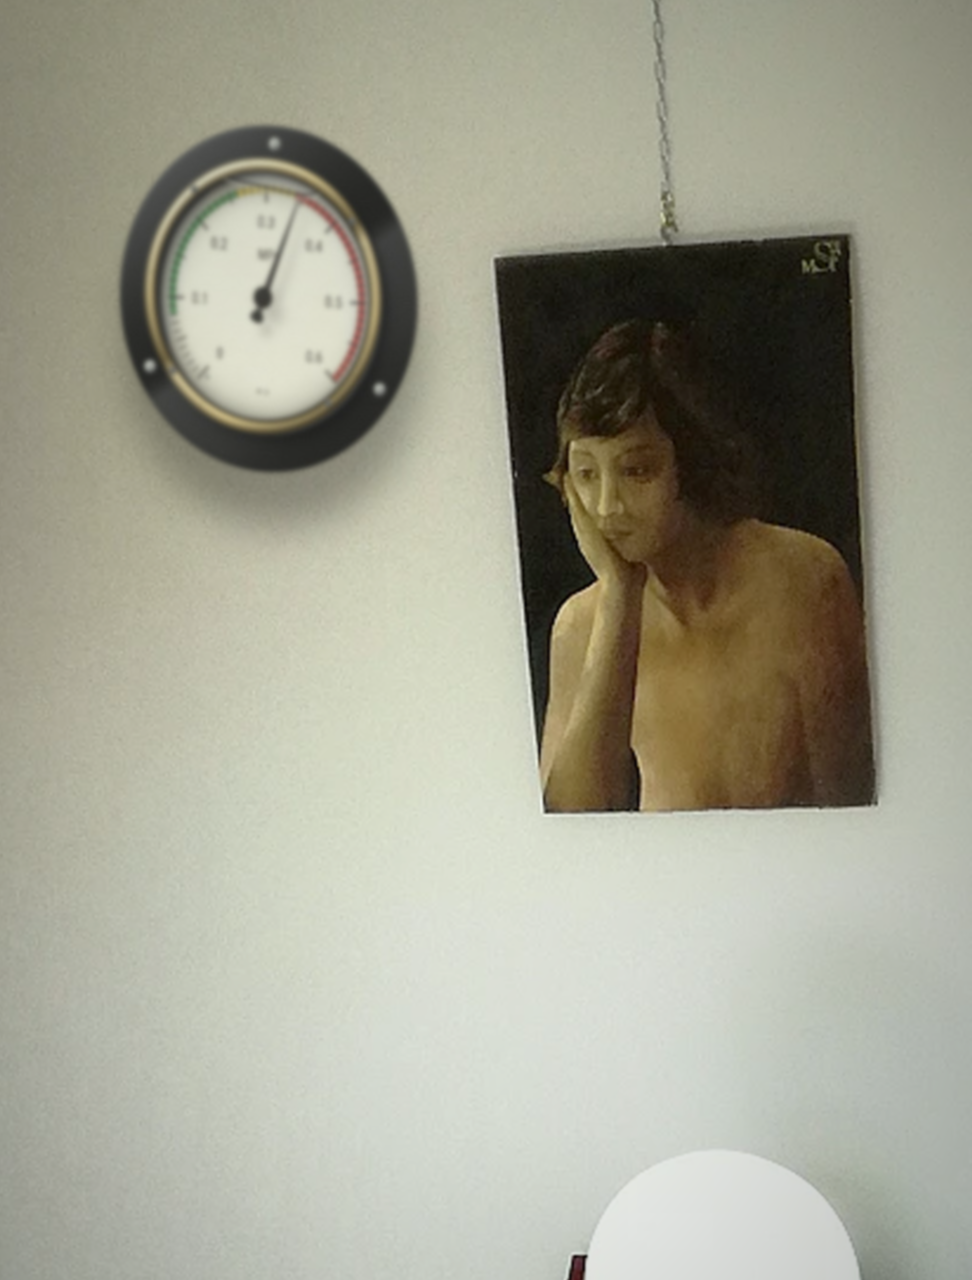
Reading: {"value": 0.35, "unit": "MPa"}
